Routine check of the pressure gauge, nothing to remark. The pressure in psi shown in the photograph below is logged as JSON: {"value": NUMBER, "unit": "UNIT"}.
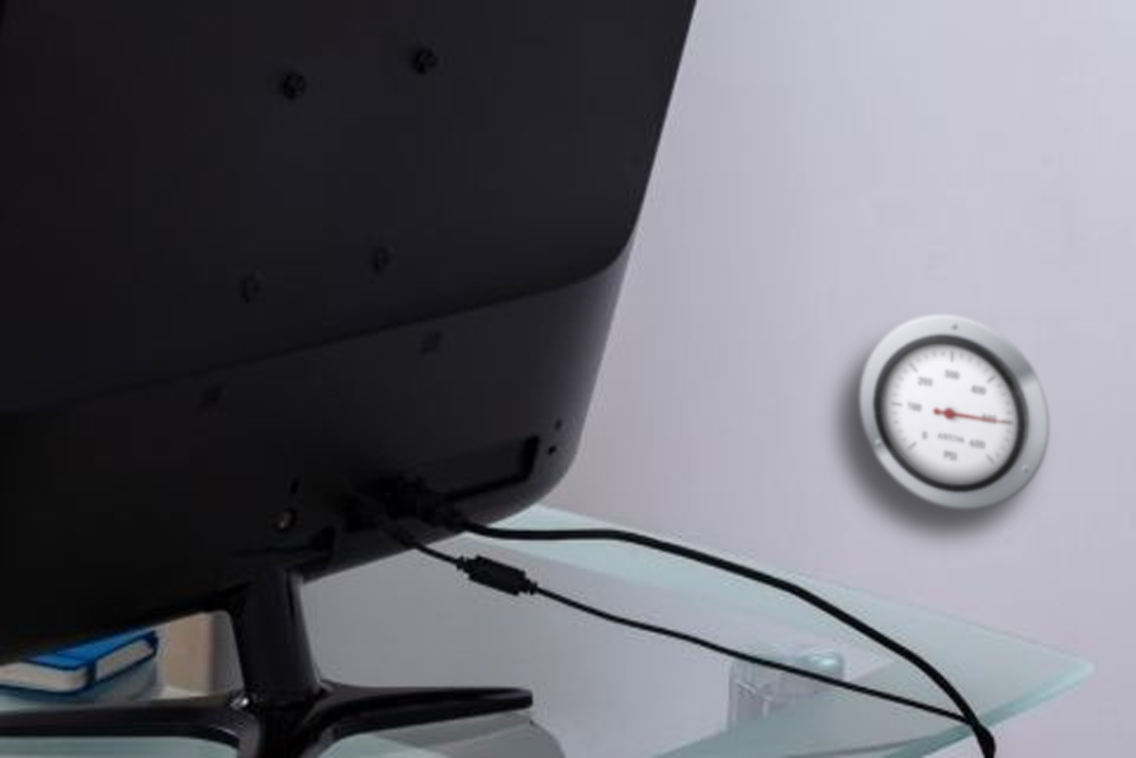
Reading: {"value": 500, "unit": "psi"}
